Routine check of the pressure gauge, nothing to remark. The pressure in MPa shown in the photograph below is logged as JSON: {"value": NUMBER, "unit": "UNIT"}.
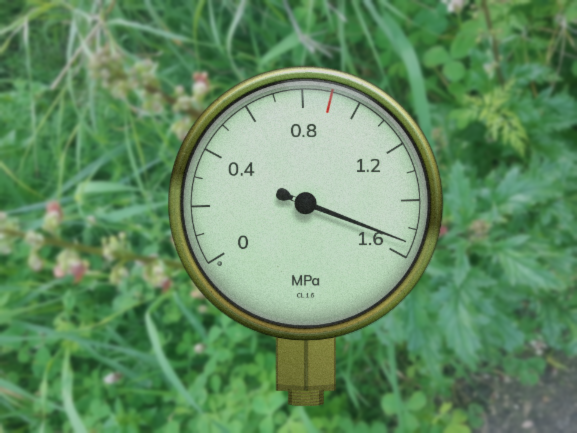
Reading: {"value": 1.55, "unit": "MPa"}
